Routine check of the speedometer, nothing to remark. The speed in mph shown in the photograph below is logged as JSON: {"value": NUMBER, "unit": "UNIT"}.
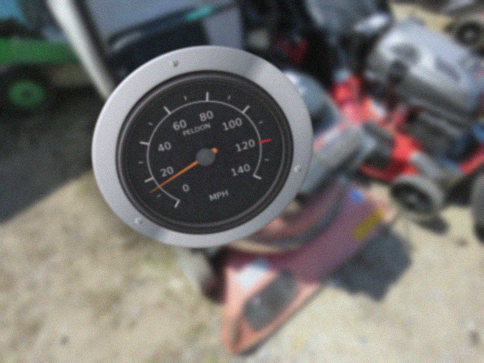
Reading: {"value": 15, "unit": "mph"}
